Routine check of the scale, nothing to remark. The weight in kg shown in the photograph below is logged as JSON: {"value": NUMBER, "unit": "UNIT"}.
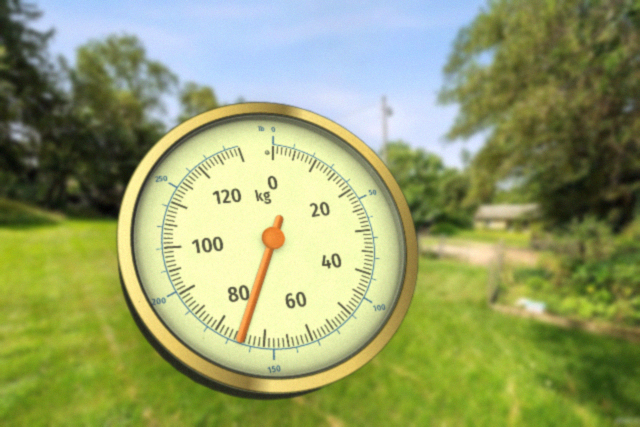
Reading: {"value": 75, "unit": "kg"}
